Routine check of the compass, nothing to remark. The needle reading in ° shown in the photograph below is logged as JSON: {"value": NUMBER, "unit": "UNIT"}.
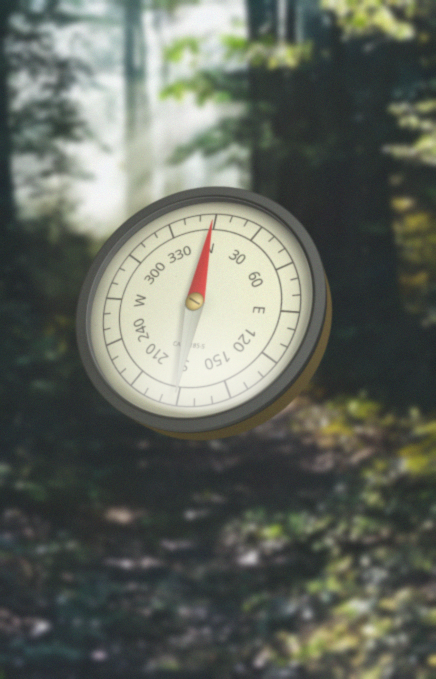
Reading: {"value": 0, "unit": "°"}
